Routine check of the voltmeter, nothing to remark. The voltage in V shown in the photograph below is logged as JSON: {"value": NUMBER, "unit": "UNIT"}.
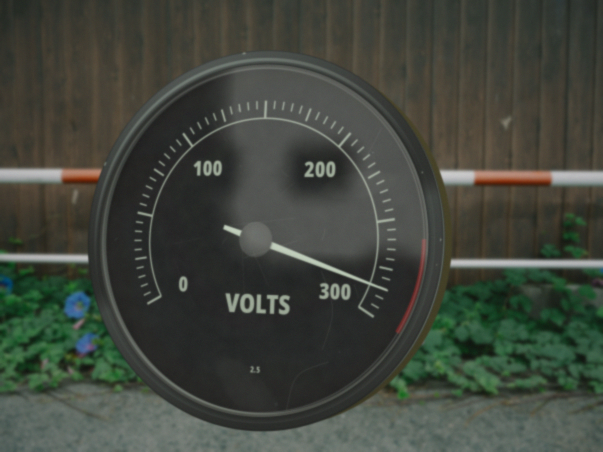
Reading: {"value": 285, "unit": "V"}
